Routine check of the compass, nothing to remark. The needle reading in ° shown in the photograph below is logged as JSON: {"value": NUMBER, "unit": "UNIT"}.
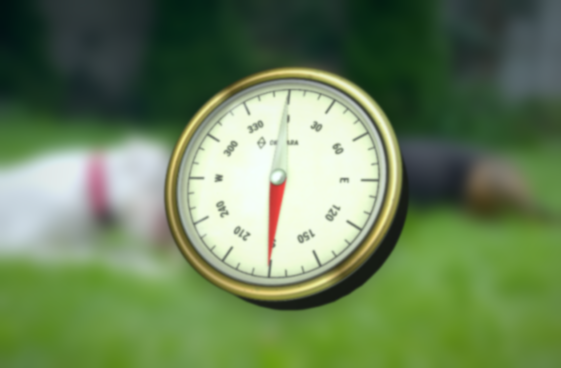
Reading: {"value": 180, "unit": "°"}
